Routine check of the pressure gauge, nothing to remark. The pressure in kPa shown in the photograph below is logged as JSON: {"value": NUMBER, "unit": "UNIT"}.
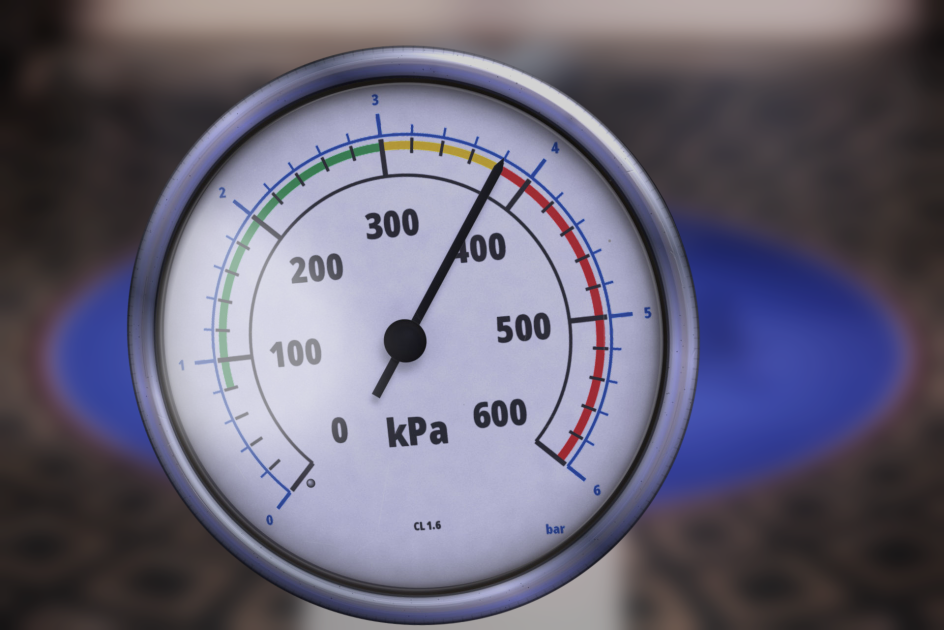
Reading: {"value": 380, "unit": "kPa"}
